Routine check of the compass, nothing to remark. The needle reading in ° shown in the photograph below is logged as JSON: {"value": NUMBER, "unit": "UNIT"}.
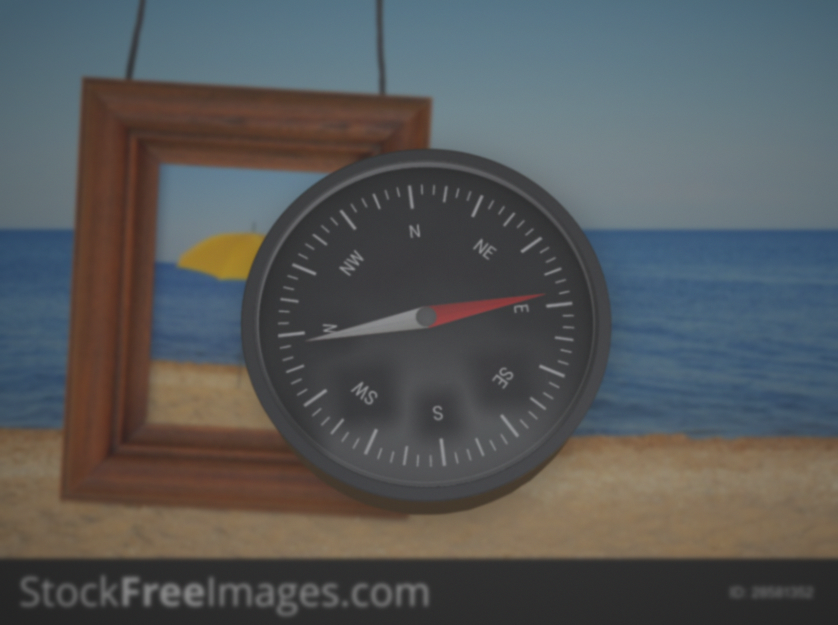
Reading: {"value": 85, "unit": "°"}
